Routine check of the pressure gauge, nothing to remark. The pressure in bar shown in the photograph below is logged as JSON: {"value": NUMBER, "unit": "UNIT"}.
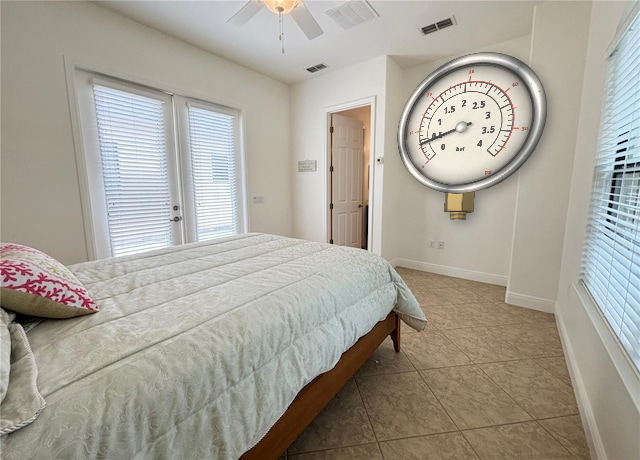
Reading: {"value": 0.4, "unit": "bar"}
